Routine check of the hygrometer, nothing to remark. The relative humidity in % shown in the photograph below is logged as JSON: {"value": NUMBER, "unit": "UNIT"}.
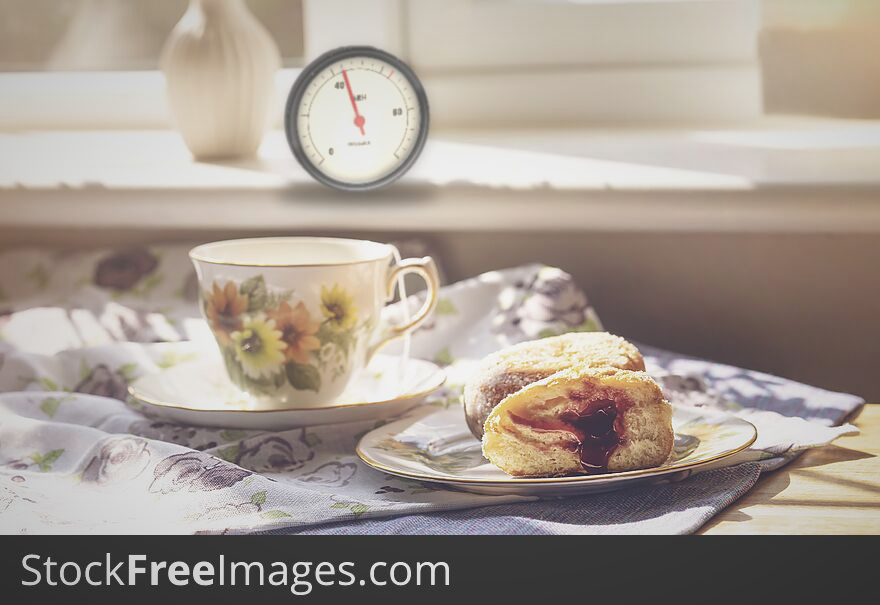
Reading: {"value": 44, "unit": "%"}
